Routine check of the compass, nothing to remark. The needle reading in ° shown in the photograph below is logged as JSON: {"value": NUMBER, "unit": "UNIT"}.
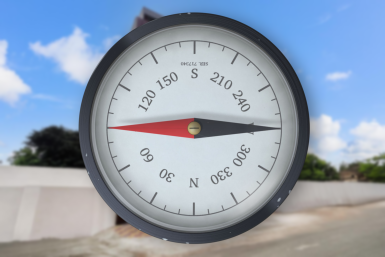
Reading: {"value": 90, "unit": "°"}
